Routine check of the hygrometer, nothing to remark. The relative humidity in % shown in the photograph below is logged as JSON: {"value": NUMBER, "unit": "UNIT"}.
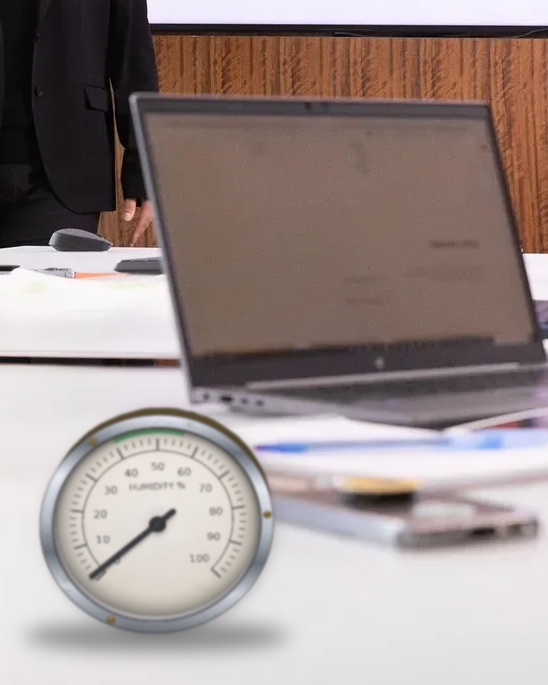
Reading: {"value": 2, "unit": "%"}
